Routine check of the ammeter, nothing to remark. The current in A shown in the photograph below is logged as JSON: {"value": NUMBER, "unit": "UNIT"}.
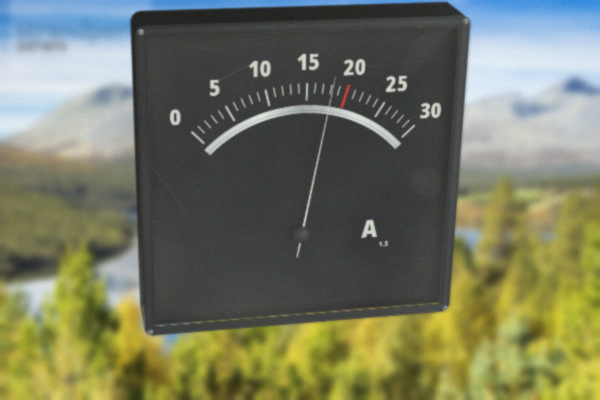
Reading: {"value": 18, "unit": "A"}
